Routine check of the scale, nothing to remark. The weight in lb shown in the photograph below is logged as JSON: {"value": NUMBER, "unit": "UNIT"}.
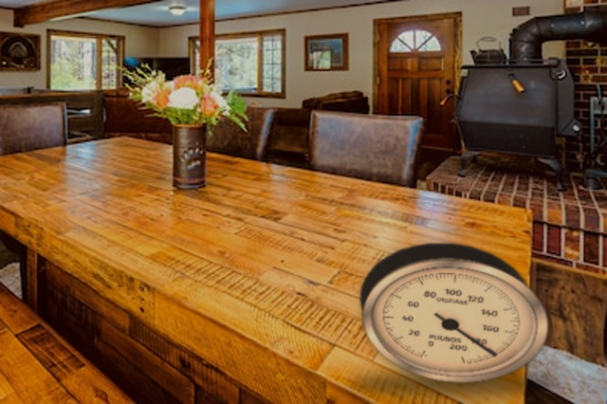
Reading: {"value": 180, "unit": "lb"}
